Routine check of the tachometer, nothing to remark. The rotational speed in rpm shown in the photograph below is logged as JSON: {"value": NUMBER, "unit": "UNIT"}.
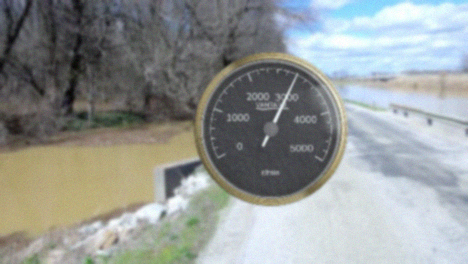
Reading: {"value": 3000, "unit": "rpm"}
